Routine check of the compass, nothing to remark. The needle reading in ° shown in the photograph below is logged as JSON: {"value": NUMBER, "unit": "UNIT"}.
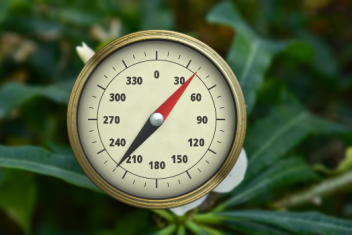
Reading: {"value": 40, "unit": "°"}
